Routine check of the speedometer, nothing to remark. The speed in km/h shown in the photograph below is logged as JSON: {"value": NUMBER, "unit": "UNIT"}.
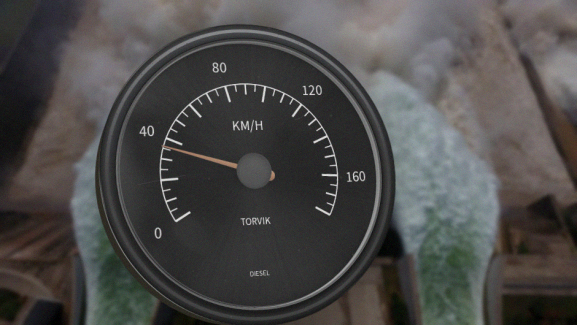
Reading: {"value": 35, "unit": "km/h"}
